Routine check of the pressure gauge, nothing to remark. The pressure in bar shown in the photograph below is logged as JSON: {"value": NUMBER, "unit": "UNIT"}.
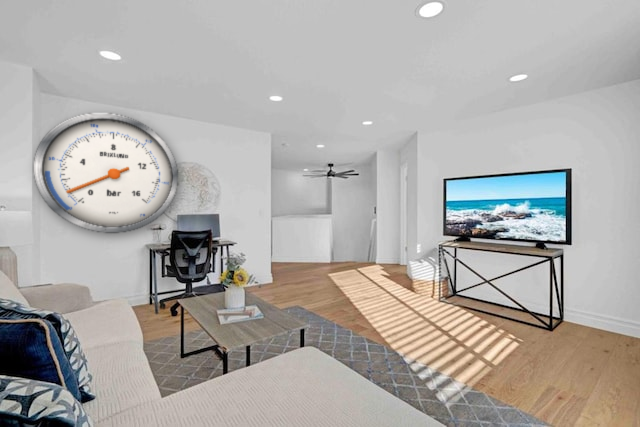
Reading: {"value": 1, "unit": "bar"}
